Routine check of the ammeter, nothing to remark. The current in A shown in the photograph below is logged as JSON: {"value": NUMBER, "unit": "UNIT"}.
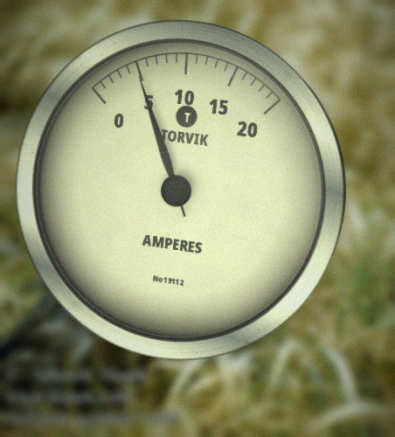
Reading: {"value": 5, "unit": "A"}
